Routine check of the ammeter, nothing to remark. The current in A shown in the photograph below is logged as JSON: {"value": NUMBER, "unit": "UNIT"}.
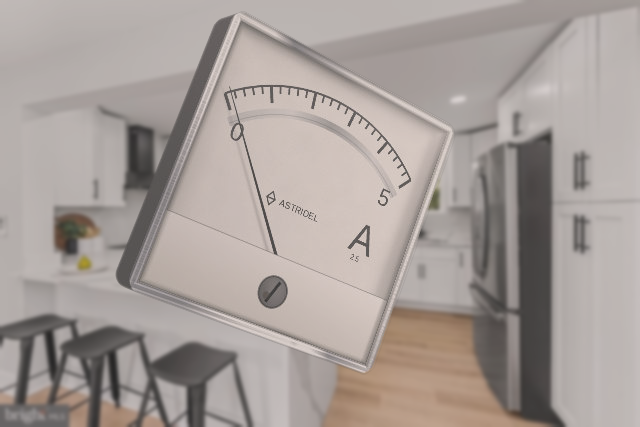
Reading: {"value": 0.1, "unit": "A"}
